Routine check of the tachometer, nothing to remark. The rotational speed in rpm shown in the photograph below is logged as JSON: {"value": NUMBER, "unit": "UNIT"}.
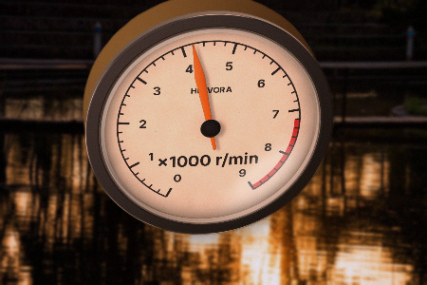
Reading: {"value": 4200, "unit": "rpm"}
